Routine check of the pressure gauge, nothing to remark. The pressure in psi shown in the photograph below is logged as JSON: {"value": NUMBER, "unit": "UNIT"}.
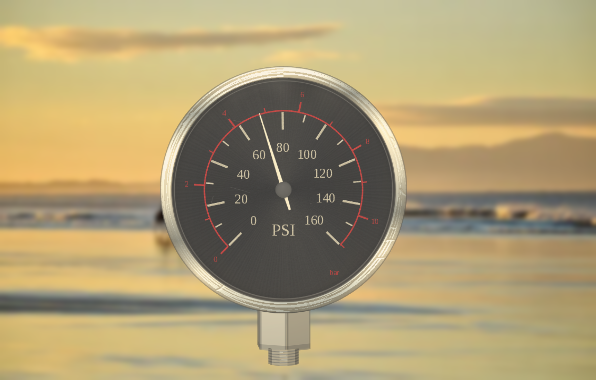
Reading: {"value": 70, "unit": "psi"}
